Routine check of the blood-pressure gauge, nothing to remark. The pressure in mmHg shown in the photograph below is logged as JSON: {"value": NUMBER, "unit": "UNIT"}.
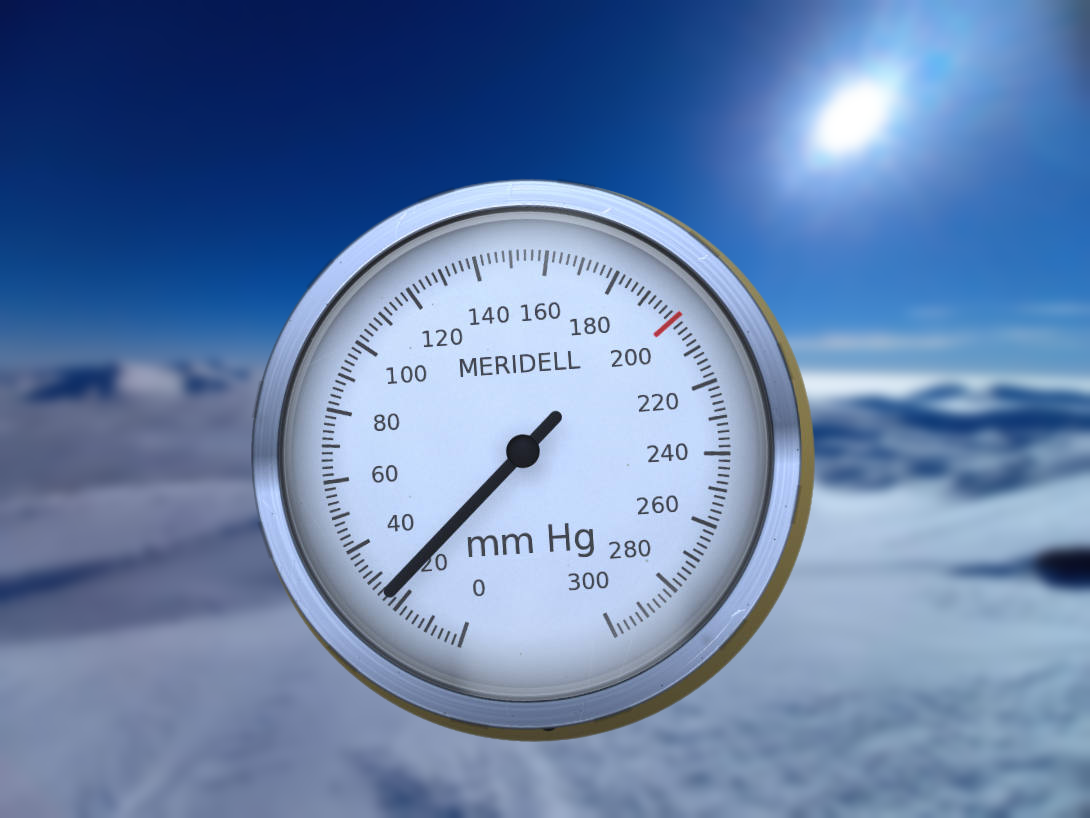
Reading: {"value": 24, "unit": "mmHg"}
